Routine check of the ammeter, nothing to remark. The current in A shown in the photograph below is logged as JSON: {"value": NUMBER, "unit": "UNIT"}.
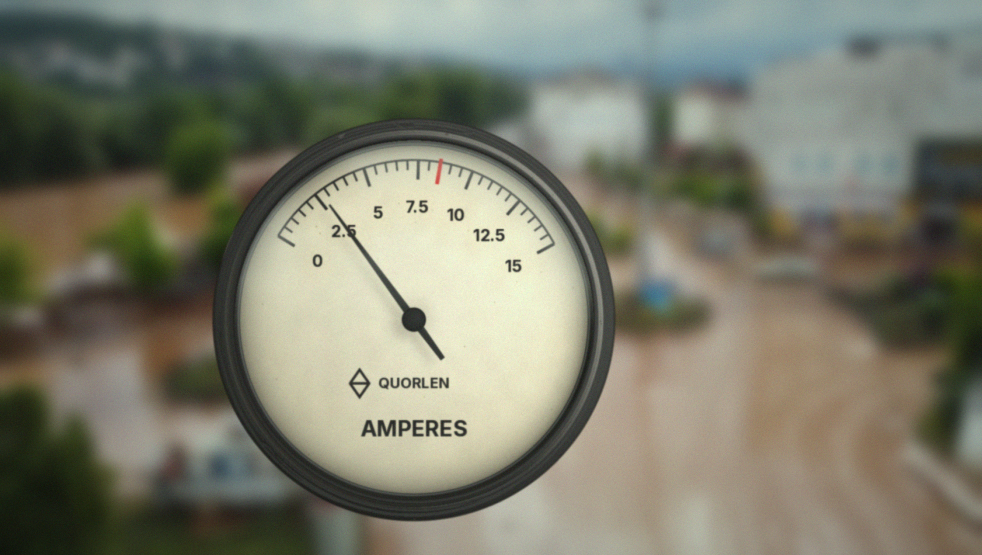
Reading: {"value": 2.75, "unit": "A"}
